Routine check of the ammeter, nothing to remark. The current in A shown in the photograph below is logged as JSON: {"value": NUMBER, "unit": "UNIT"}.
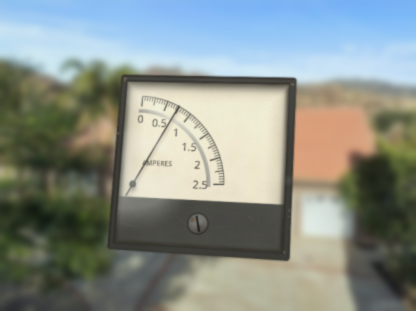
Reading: {"value": 0.75, "unit": "A"}
